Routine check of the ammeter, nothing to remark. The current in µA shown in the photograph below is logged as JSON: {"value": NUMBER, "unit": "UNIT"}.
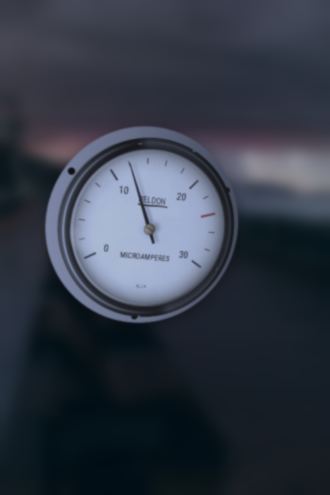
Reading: {"value": 12, "unit": "µA"}
